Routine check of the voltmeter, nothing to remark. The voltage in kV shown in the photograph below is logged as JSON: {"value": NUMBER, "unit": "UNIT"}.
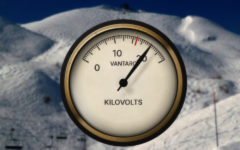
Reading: {"value": 20, "unit": "kV"}
